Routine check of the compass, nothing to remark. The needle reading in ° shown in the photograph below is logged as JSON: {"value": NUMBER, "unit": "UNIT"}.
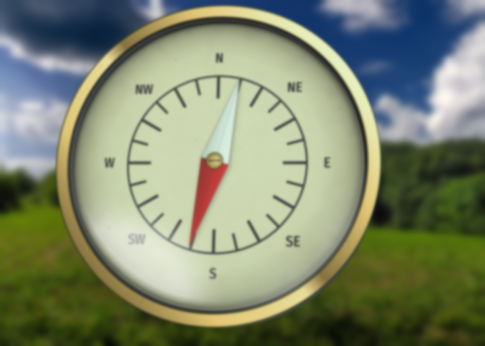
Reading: {"value": 195, "unit": "°"}
